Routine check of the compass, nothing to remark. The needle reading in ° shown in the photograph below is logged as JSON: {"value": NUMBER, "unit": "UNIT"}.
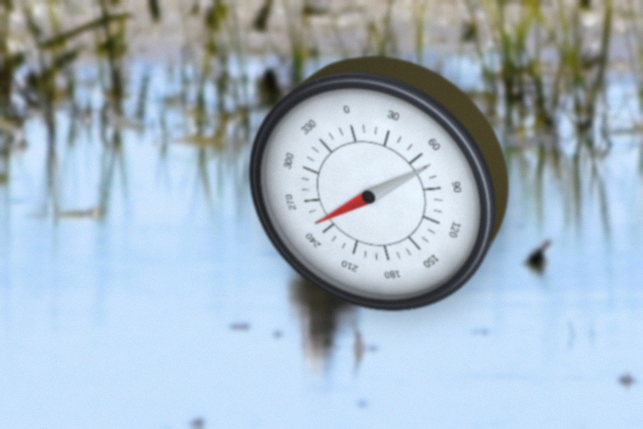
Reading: {"value": 250, "unit": "°"}
